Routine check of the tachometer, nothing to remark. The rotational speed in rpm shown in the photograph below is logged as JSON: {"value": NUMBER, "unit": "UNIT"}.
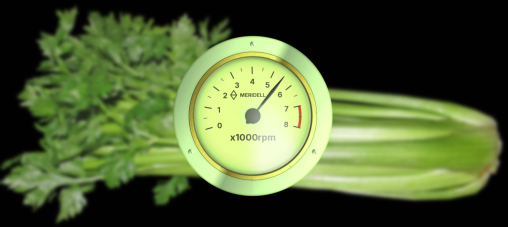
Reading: {"value": 5500, "unit": "rpm"}
